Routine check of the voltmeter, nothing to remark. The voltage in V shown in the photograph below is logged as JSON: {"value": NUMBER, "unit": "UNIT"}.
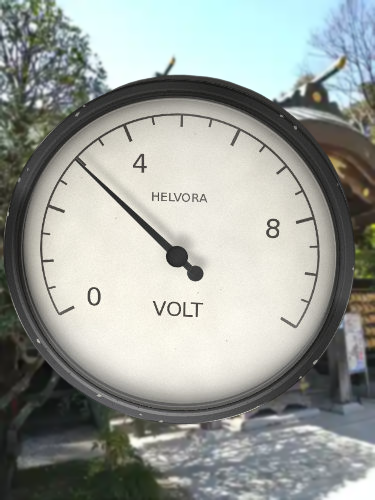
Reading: {"value": 3, "unit": "V"}
